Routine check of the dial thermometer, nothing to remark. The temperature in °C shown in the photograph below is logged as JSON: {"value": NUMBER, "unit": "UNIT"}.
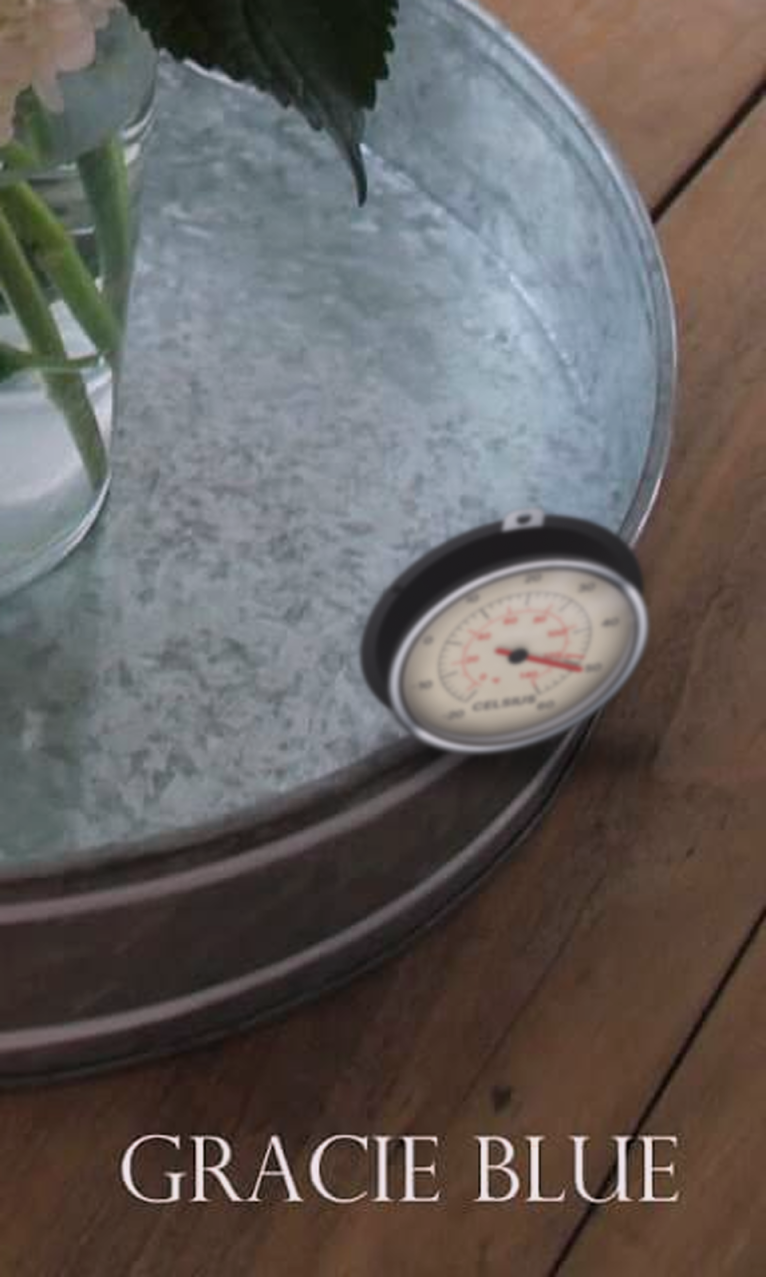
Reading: {"value": 50, "unit": "°C"}
